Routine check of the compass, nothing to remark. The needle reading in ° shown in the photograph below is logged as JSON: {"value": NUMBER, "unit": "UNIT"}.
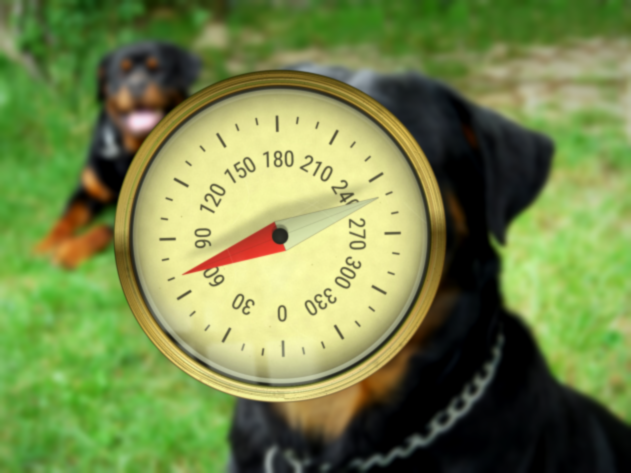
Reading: {"value": 70, "unit": "°"}
